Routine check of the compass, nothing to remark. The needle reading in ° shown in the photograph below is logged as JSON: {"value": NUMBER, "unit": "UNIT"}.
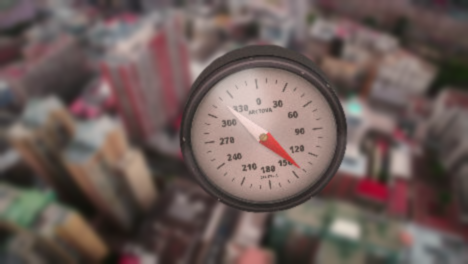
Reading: {"value": 140, "unit": "°"}
